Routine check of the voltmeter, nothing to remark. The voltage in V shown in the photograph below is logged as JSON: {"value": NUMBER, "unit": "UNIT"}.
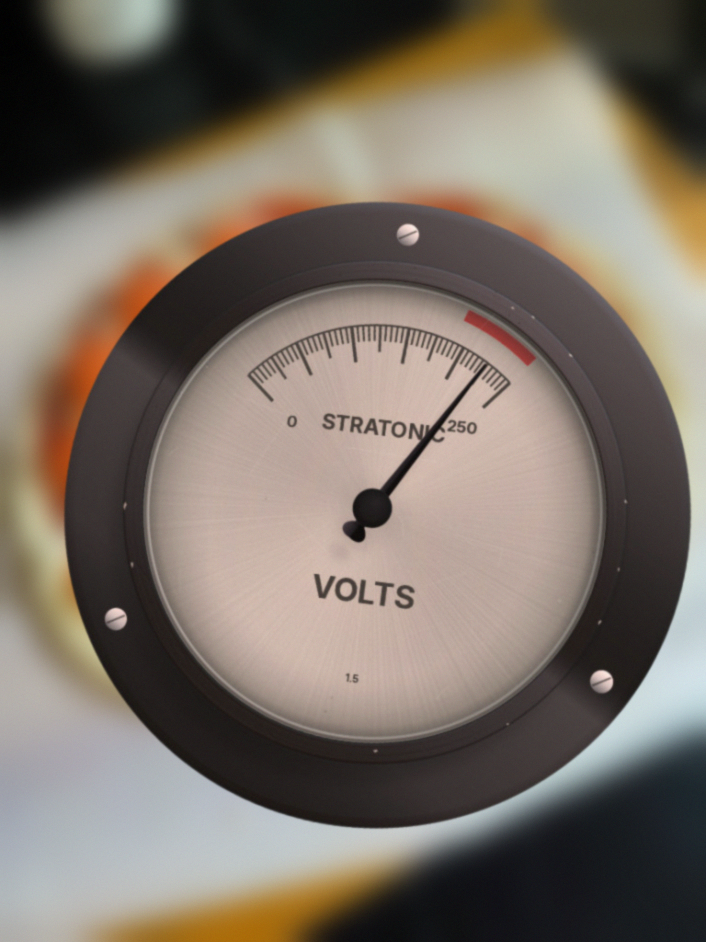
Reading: {"value": 225, "unit": "V"}
